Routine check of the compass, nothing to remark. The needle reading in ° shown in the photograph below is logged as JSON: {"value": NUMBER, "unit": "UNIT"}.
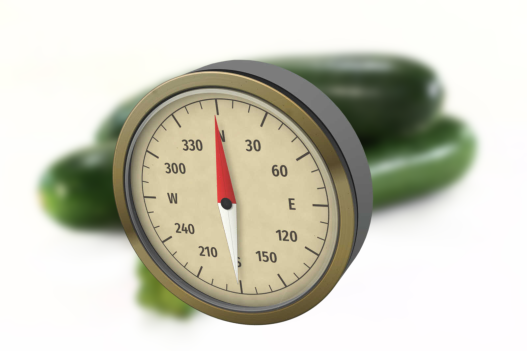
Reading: {"value": 0, "unit": "°"}
